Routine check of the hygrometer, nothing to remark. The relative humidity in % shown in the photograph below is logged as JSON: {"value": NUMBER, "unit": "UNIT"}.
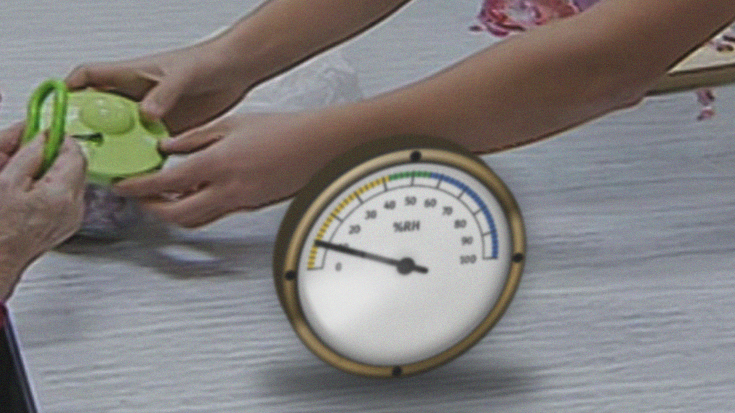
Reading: {"value": 10, "unit": "%"}
